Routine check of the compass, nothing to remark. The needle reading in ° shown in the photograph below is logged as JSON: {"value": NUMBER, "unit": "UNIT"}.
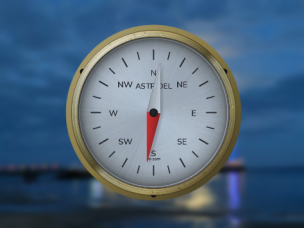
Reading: {"value": 187.5, "unit": "°"}
